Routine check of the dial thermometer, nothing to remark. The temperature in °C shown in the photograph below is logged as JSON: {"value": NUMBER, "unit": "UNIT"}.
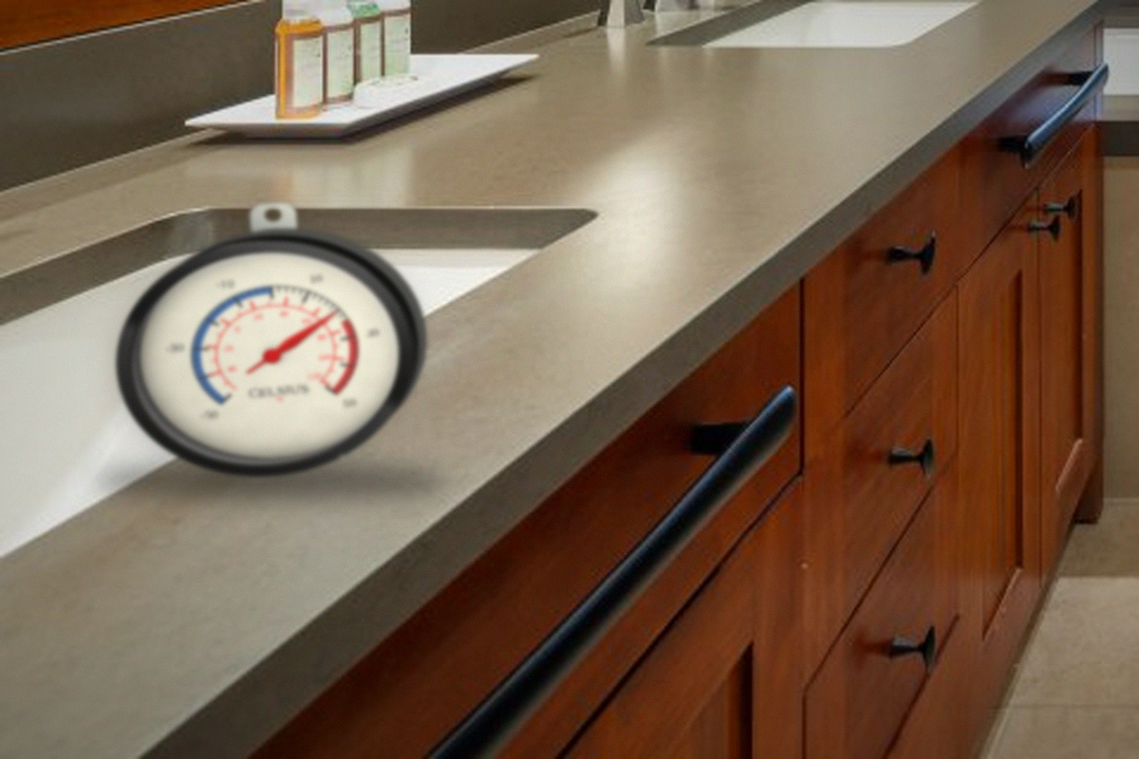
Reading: {"value": 20, "unit": "°C"}
